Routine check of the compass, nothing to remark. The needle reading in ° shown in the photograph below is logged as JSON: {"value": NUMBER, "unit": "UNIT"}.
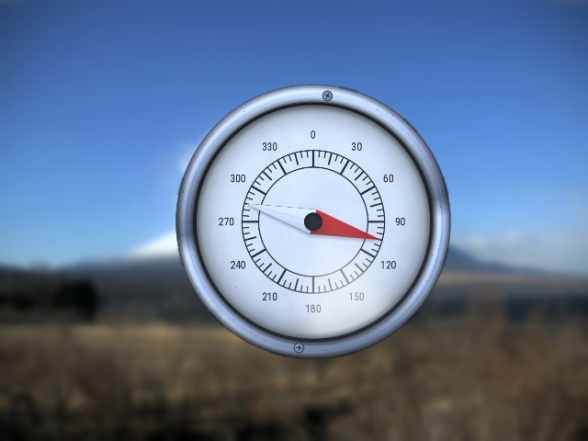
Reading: {"value": 105, "unit": "°"}
